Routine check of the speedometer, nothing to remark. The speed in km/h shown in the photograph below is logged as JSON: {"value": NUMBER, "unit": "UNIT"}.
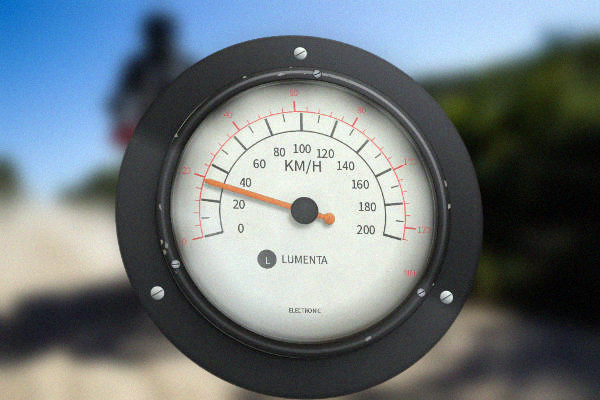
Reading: {"value": 30, "unit": "km/h"}
